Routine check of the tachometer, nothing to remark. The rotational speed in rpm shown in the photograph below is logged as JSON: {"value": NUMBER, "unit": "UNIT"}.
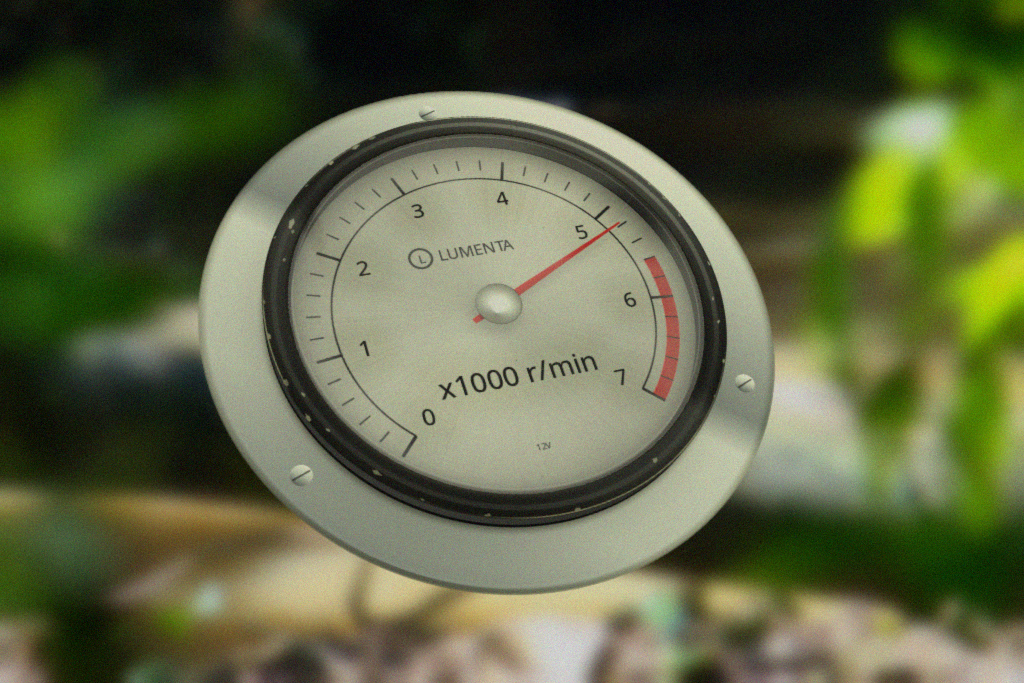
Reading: {"value": 5200, "unit": "rpm"}
